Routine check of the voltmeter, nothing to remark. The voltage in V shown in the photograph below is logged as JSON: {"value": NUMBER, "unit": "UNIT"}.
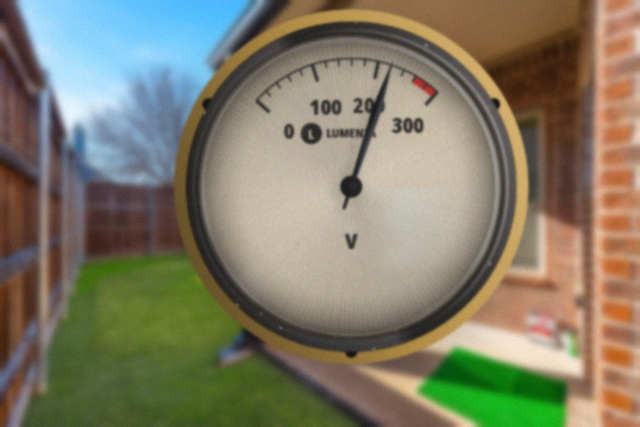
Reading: {"value": 220, "unit": "V"}
